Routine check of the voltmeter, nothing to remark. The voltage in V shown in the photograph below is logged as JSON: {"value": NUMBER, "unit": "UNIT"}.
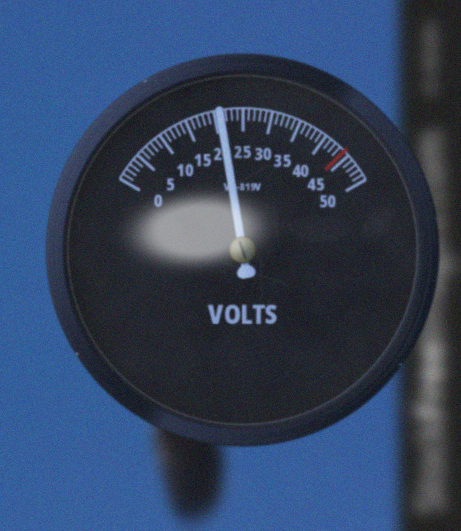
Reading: {"value": 21, "unit": "V"}
